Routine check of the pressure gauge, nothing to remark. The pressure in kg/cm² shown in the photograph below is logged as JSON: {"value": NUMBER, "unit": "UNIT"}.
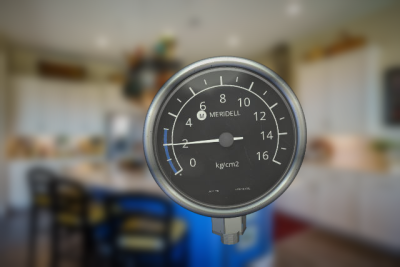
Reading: {"value": 2, "unit": "kg/cm²"}
